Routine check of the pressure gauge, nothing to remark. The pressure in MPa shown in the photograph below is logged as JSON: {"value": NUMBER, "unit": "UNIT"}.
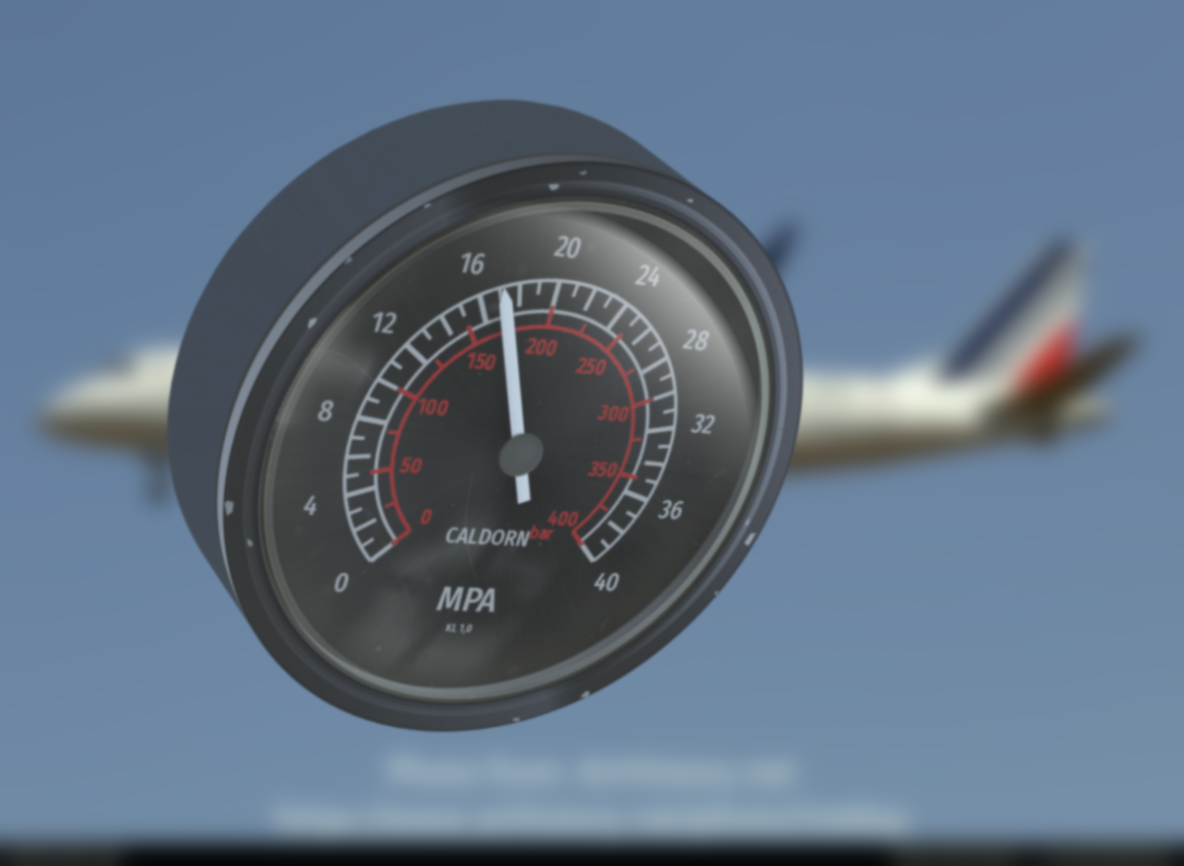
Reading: {"value": 17, "unit": "MPa"}
